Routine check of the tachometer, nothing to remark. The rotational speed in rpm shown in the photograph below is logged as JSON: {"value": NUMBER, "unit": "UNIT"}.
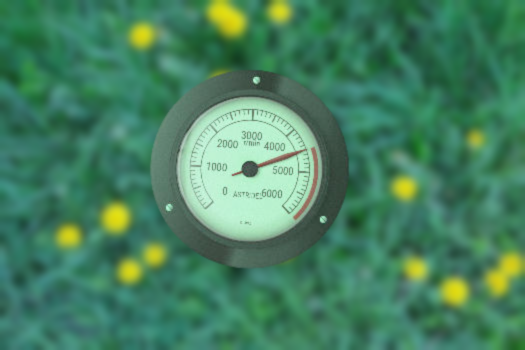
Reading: {"value": 4500, "unit": "rpm"}
